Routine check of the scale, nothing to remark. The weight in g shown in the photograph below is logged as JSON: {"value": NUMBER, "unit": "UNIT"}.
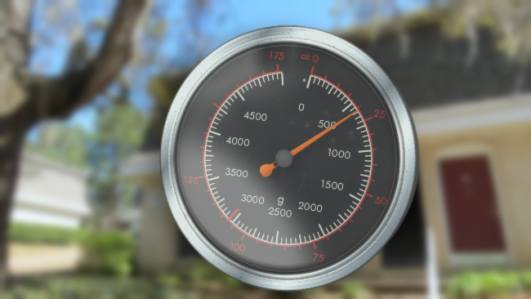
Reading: {"value": 600, "unit": "g"}
